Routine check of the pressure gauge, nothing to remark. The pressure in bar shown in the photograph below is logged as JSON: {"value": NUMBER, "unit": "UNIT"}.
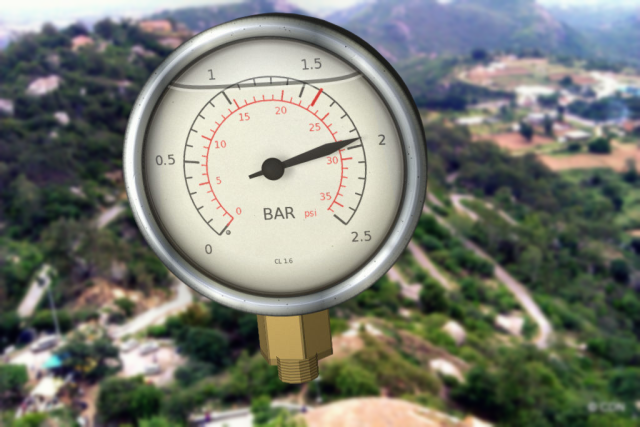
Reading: {"value": 1.95, "unit": "bar"}
